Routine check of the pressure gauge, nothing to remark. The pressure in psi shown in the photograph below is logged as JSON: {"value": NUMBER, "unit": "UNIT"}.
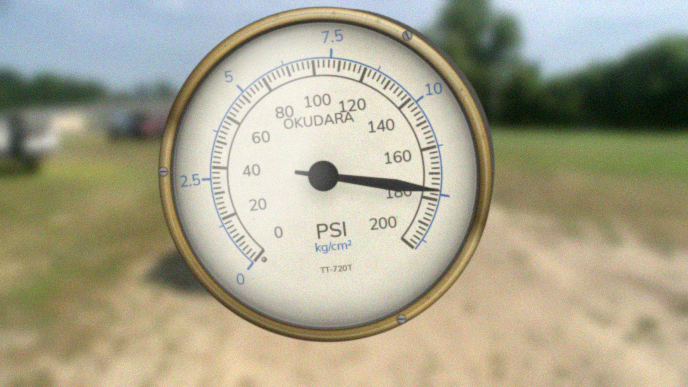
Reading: {"value": 176, "unit": "psi"}
